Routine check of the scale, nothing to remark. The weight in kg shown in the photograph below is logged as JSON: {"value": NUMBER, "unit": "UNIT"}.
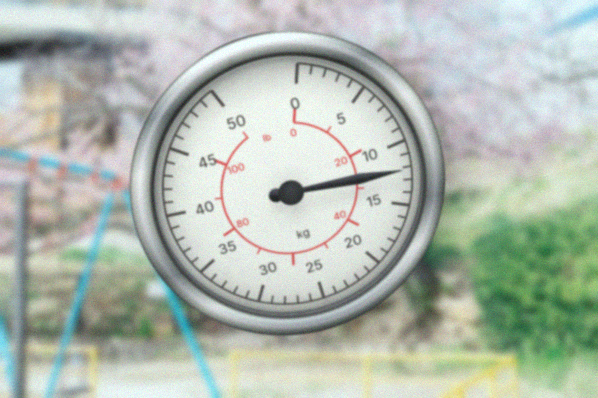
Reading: {"value": 12, "unit": "kg"}
